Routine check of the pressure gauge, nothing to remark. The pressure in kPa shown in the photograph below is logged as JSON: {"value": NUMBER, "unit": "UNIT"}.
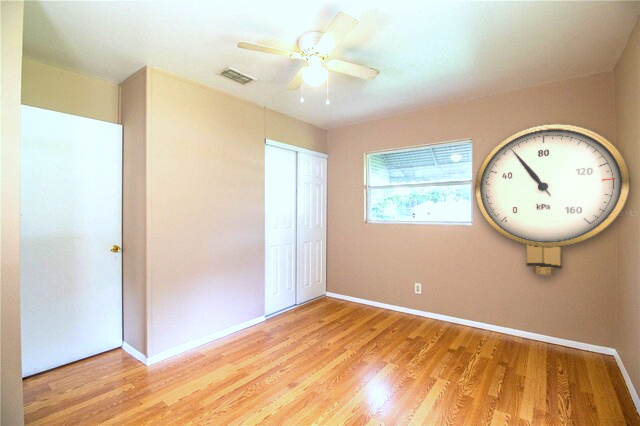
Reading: {"value": 60, "unit": "kPa"}
